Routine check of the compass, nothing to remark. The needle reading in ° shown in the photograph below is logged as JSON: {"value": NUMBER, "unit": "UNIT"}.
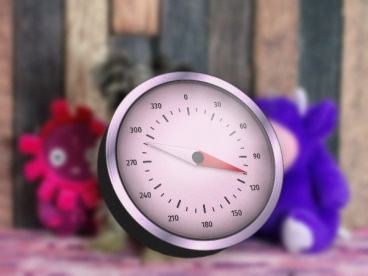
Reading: {"value": 110, "unit": "°"}
